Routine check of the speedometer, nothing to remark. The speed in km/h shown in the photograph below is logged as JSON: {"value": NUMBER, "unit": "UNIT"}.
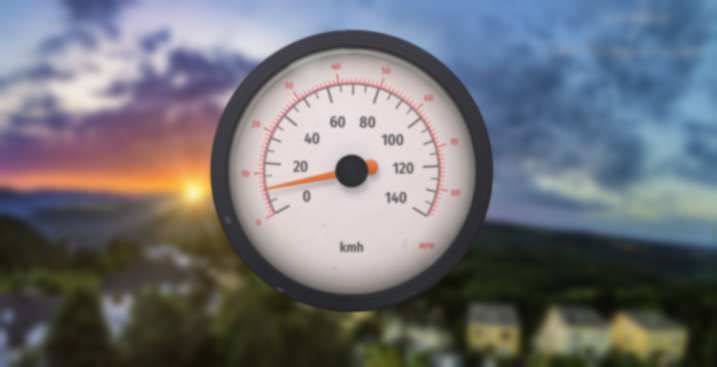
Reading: {"value": 10, "unit": "km/h"}
